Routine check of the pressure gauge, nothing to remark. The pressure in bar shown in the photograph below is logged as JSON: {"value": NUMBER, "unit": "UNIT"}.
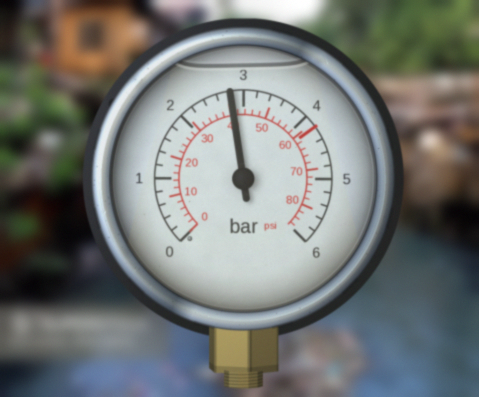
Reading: {"value": 2.8, "unit": "bar"}
